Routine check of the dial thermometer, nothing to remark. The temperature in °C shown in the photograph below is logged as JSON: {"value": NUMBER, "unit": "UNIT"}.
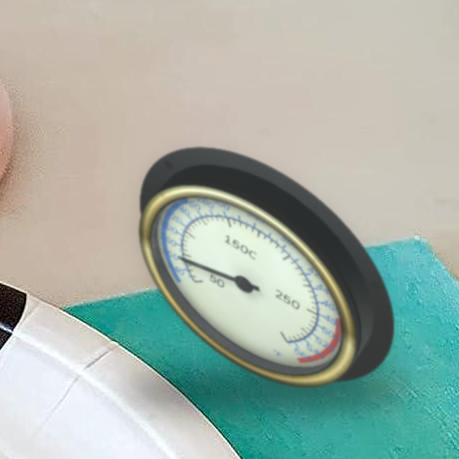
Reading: {"value": 75, "unit": "°C"}
